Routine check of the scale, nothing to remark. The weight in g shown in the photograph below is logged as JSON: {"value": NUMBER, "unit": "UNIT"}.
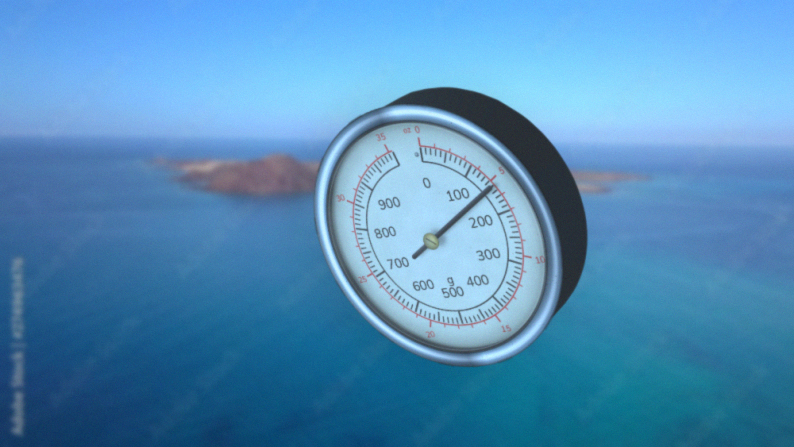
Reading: {"value": 150, "unit": "g"}
